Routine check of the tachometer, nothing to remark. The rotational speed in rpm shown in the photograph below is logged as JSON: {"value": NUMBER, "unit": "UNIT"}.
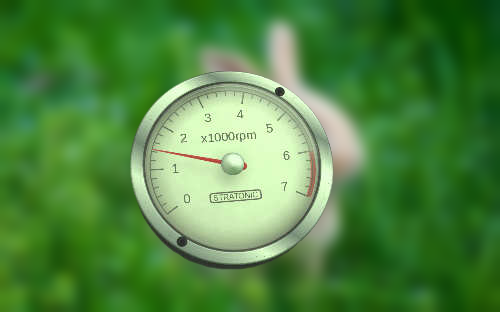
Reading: {"value": 1400, "unit": "rpm"}
